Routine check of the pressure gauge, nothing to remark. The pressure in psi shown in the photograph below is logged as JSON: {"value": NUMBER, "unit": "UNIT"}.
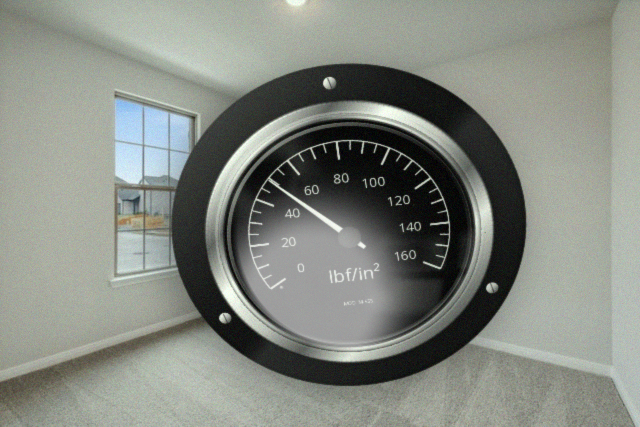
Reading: {"value": 50, "unit": "psi"}
